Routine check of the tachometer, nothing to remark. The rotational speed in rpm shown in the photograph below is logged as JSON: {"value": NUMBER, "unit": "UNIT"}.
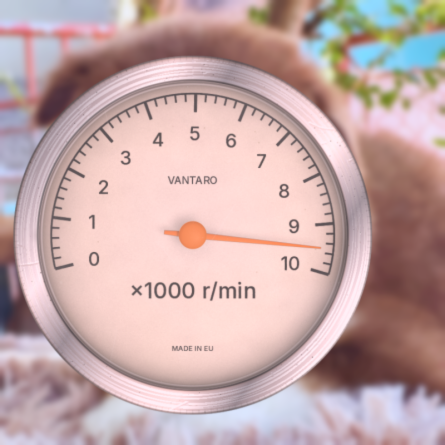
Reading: {"value": 9500, "unit": "rpm"}
